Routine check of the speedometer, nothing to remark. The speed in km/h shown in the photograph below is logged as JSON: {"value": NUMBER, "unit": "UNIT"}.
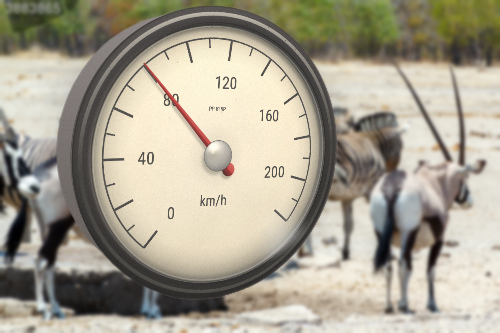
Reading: {"value": 80, "unit": "km/h"}
